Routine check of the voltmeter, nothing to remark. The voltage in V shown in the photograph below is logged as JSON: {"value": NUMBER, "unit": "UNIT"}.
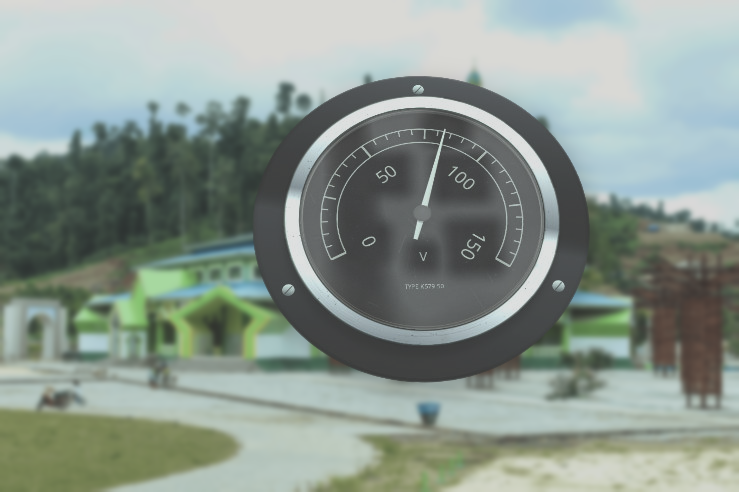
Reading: {"value": 82.5, "unit": "V"}
